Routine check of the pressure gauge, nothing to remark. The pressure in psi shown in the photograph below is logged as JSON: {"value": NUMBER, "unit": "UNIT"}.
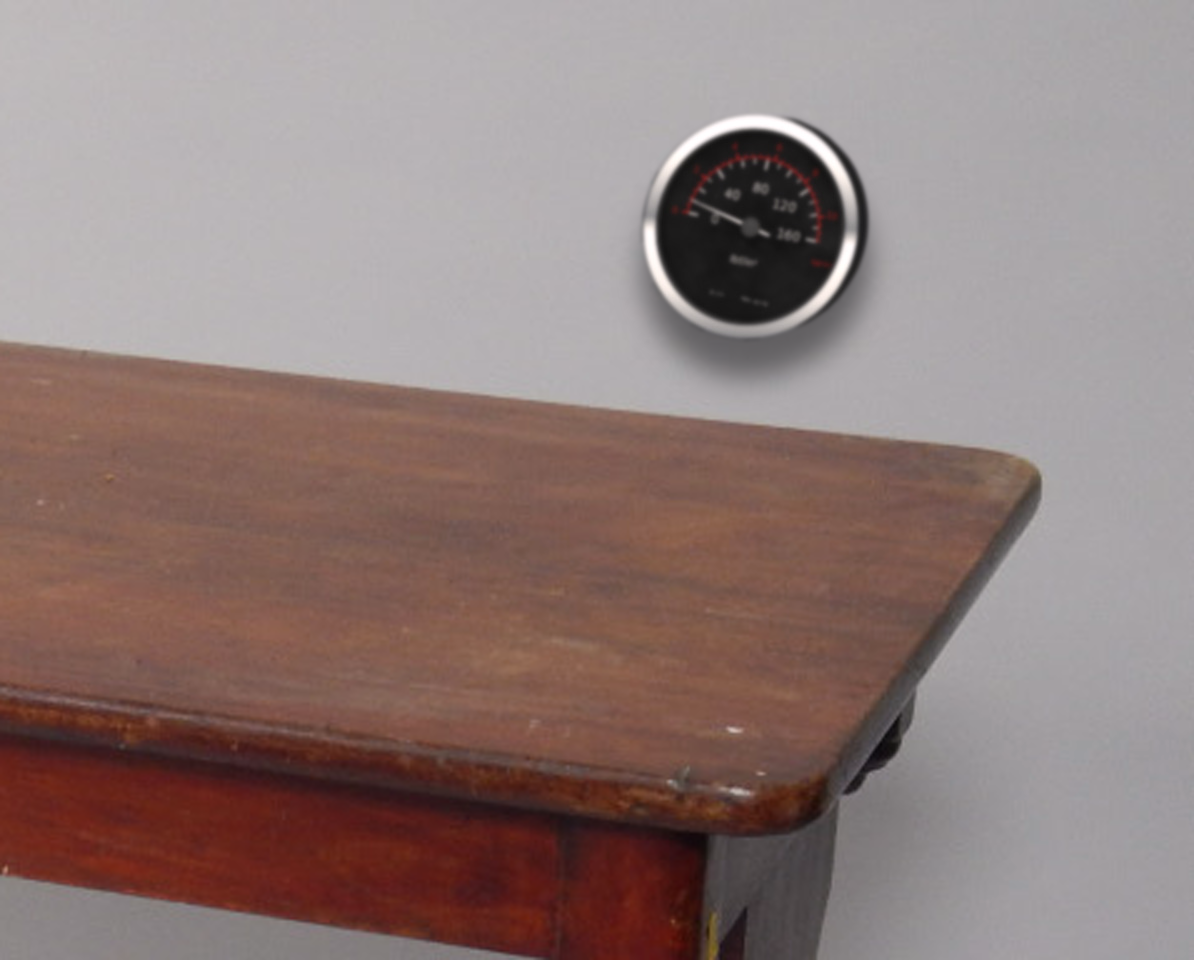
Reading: {"value": 10, "unit": "psi"}
